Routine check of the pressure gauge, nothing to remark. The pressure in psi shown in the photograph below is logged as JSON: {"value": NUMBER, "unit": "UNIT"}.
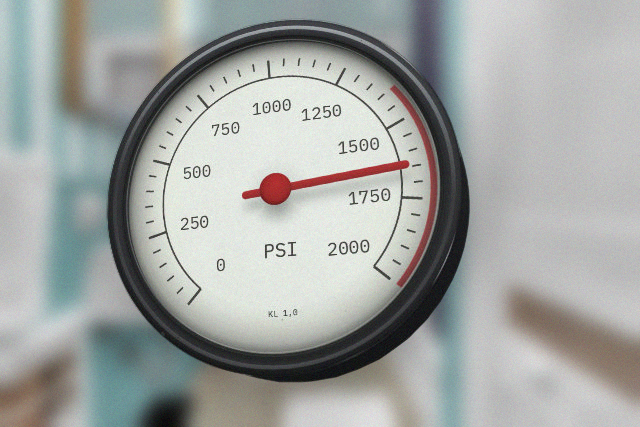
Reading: {"value": 1650, "unit": "psi"}
